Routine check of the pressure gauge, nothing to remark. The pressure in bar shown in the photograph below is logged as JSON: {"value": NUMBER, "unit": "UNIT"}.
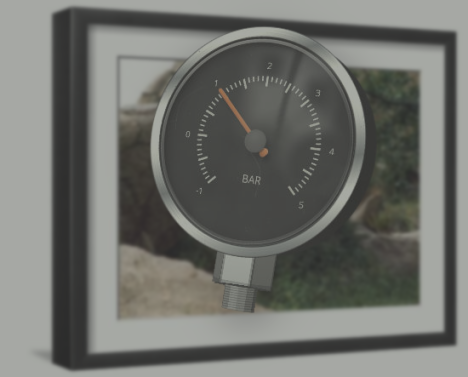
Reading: {"value": 1, "unit": "bar"}
